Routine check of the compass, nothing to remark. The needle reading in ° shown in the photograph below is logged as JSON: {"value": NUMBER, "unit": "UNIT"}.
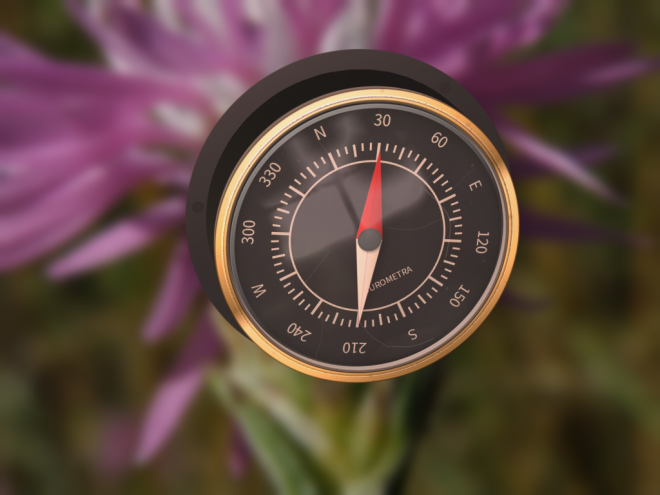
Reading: {"value": 30, "unit": "°"}
